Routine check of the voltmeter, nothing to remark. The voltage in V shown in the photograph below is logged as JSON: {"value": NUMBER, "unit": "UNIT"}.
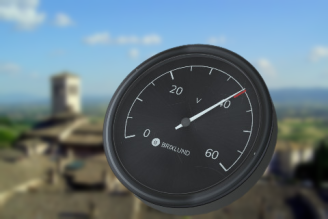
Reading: {"value": 40, "unit": "V"}
